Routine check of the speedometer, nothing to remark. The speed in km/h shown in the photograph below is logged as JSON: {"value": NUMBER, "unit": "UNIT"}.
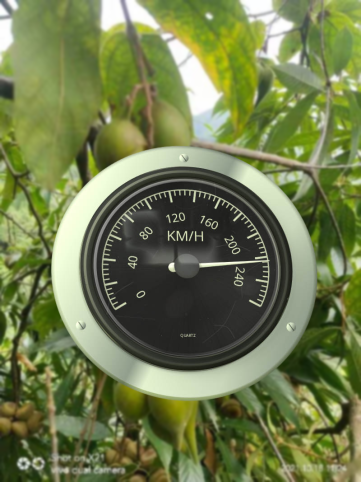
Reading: {"value": 224, "unit": "km/h"}
